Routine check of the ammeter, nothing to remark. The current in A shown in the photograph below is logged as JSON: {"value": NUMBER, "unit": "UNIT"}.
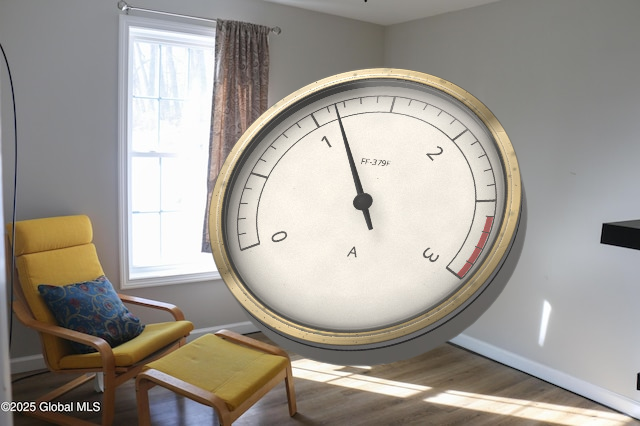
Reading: {"value": 1.15, "unit": "A"}
